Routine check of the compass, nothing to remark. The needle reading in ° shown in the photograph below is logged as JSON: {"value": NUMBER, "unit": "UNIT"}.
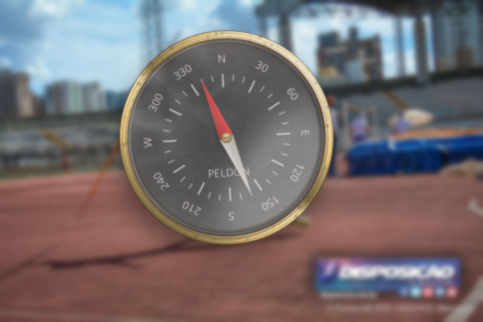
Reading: {"value": 340, "unit": "°"}
